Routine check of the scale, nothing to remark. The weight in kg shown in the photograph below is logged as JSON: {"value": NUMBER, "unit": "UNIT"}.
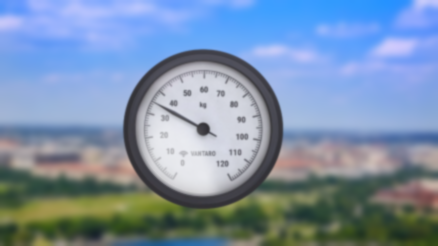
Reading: {"value": 35, "unit": "kg"}
